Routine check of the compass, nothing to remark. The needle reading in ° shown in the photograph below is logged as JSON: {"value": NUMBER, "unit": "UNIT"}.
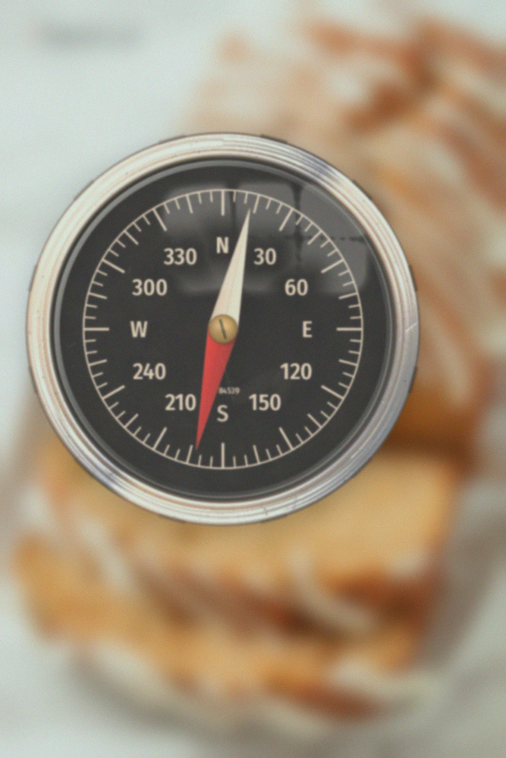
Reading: {"value": 192.5, "unit": "°"}
